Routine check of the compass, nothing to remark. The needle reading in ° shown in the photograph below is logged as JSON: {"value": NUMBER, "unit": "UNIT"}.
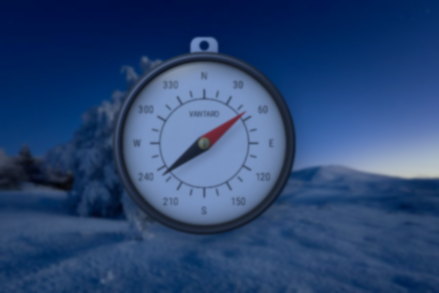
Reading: {"value": 52.5, "unit": "°"}
